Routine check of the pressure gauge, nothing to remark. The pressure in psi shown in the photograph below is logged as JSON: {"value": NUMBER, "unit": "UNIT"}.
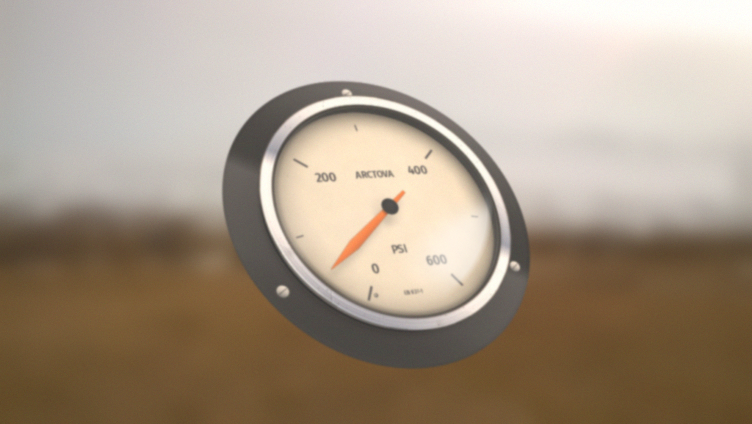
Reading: {"value": 50, "unit": "psi"}
